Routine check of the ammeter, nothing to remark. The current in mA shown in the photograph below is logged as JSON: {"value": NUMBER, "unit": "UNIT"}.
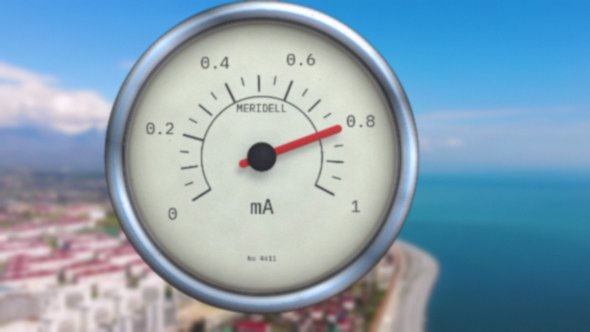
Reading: {"value": 0.8, "unit": "mA"}
